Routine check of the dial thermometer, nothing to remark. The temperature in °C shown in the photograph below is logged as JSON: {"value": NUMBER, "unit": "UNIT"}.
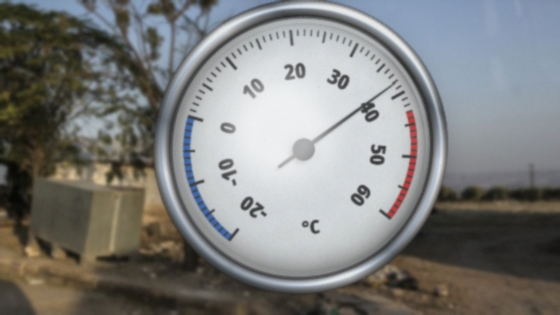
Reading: {"value": 38, "unit": "°C"}
